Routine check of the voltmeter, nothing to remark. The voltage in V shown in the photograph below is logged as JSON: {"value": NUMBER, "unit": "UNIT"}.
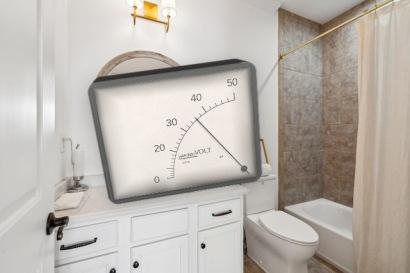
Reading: {"value": 36, "unit": "V"}
